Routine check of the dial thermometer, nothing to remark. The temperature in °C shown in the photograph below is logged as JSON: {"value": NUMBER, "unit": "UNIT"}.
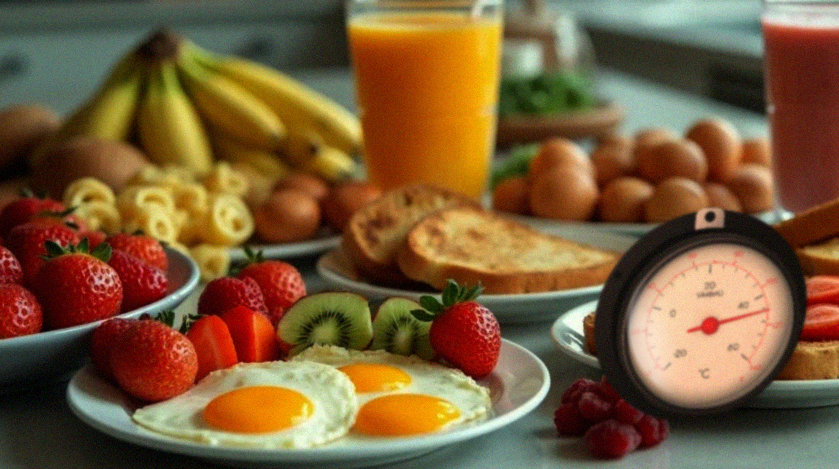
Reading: {"value": 44, "unit": "°C"}
